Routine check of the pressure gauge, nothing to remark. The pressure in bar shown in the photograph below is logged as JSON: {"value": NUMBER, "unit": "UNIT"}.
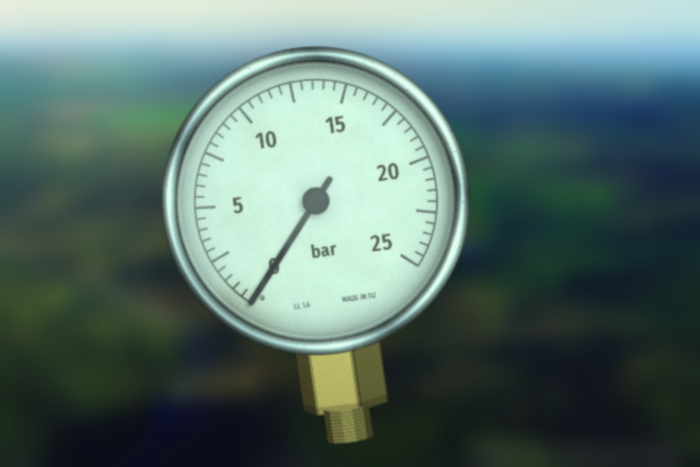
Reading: {"value": 0, "unit": "bar"}
